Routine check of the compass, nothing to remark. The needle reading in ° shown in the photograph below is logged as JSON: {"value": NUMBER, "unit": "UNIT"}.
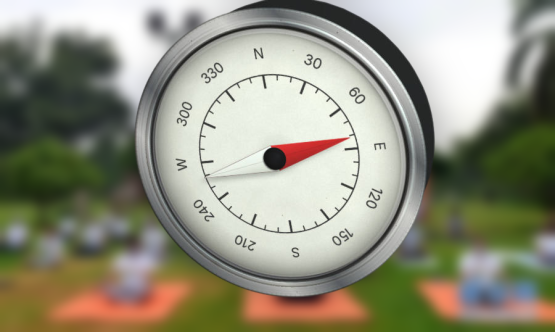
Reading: {"value": 80, "unit": "°"}
